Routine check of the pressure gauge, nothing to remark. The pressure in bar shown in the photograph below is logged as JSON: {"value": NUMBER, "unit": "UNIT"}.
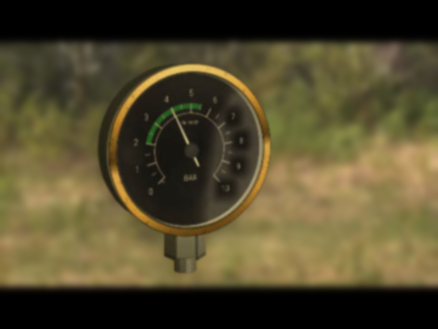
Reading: {"value": 4, "unit": "bar"}
